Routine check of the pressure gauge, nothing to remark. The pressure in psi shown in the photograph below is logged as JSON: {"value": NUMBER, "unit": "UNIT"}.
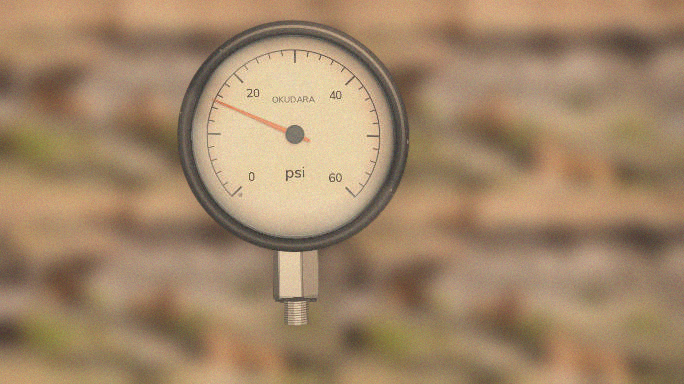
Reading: {"value": 15, "unit": "psi"}
